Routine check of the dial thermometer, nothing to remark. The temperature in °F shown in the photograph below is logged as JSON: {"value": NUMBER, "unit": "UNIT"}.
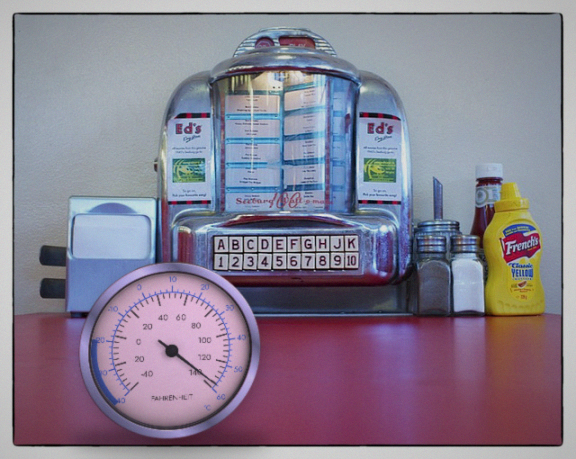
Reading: {"value": 136, "unit": "°F"}
